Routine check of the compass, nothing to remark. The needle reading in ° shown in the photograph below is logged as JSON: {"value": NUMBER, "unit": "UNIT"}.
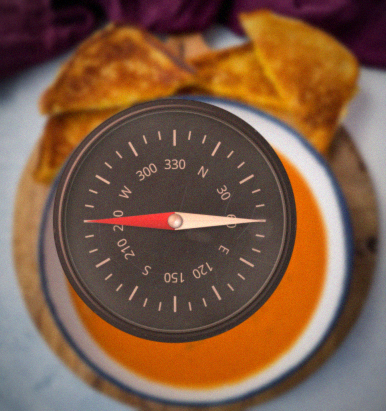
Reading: {"value": 240, "unit": "°"}
